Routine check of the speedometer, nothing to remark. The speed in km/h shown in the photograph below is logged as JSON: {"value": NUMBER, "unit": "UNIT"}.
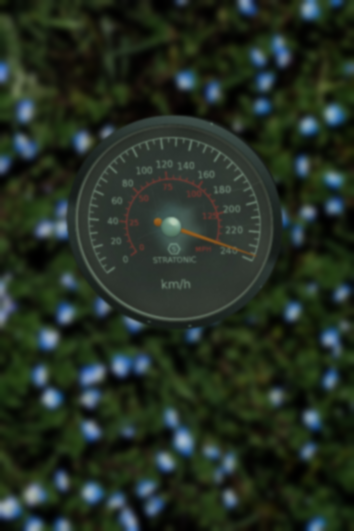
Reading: {"value": 235, "unit": "km/h"}
